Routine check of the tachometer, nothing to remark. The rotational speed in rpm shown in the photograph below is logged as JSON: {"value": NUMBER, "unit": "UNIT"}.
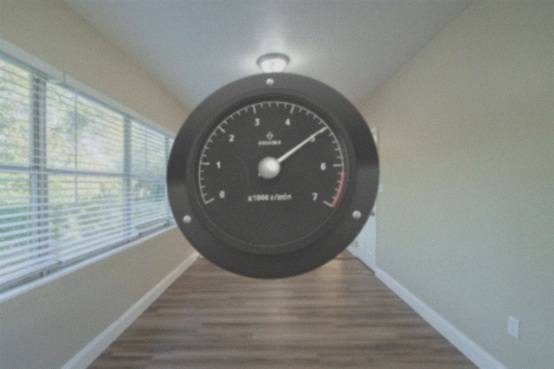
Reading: {"value": 5000, "unit": "rpm"}
